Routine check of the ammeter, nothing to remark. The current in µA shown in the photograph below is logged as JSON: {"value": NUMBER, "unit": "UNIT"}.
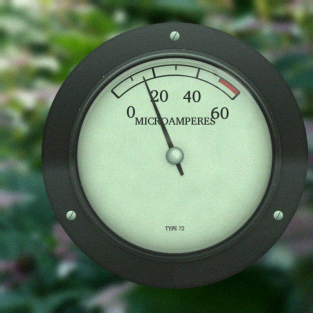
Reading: {"value": 15, "unit": "µA"}
